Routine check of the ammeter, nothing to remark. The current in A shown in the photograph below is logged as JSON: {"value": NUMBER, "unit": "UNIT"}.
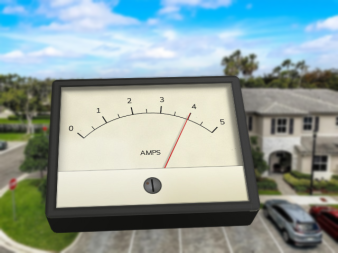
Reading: {"value": 4, "unit": "A"}
